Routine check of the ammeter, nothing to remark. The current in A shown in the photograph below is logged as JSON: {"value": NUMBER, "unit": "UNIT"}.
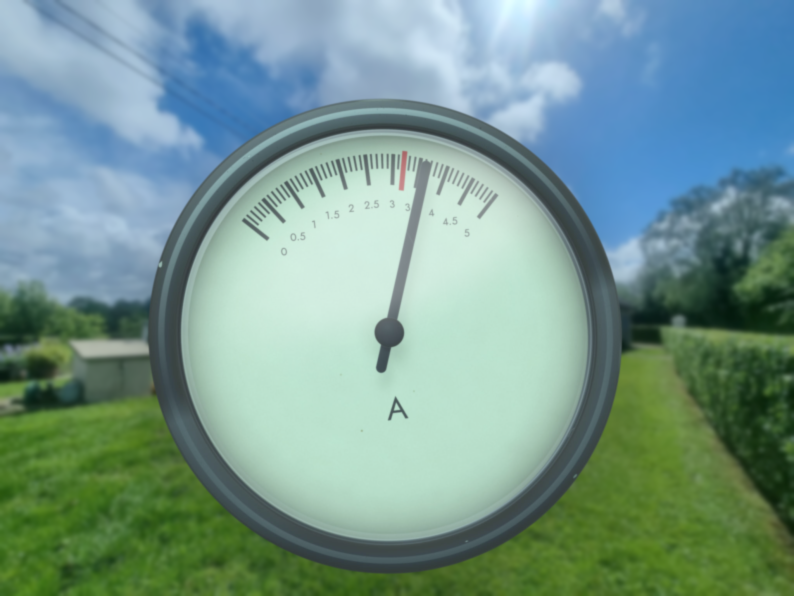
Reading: {"value": 3.6, "unit": "A"}
